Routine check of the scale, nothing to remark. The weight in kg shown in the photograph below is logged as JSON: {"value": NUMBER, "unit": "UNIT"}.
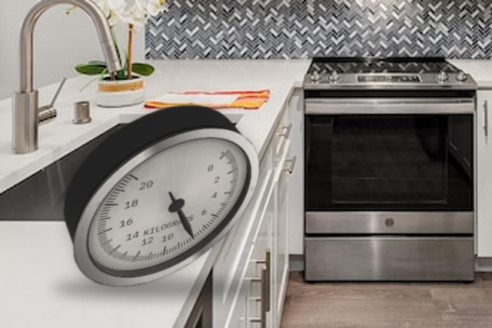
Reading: {"value": 8, "unit": "kg"}
